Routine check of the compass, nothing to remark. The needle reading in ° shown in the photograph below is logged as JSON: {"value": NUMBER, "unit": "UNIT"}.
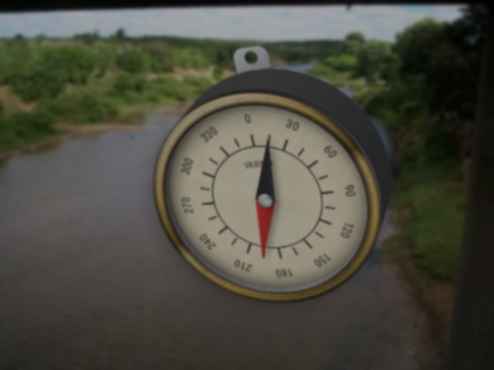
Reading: {"value": 195, "unit": "°"}
